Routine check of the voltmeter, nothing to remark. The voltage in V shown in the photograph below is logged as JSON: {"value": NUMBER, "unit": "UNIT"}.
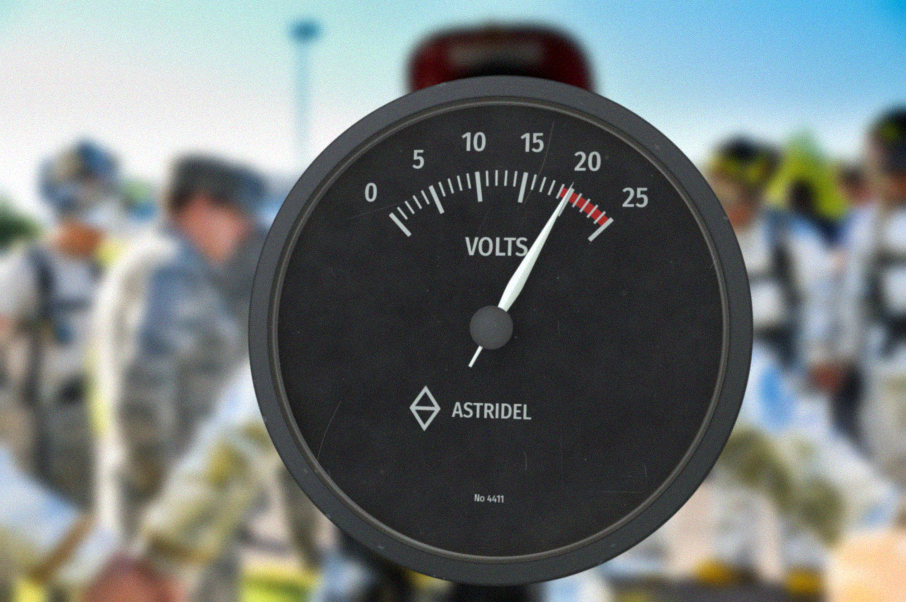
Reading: {"value": 20, "unit": "V"}
